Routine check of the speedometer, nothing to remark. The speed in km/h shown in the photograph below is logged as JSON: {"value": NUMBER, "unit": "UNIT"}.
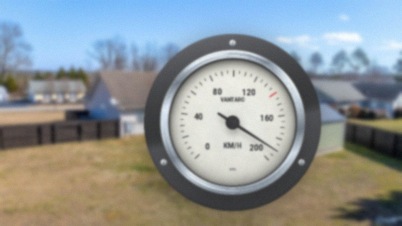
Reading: {"value": 190, "unit": "km/h"}
